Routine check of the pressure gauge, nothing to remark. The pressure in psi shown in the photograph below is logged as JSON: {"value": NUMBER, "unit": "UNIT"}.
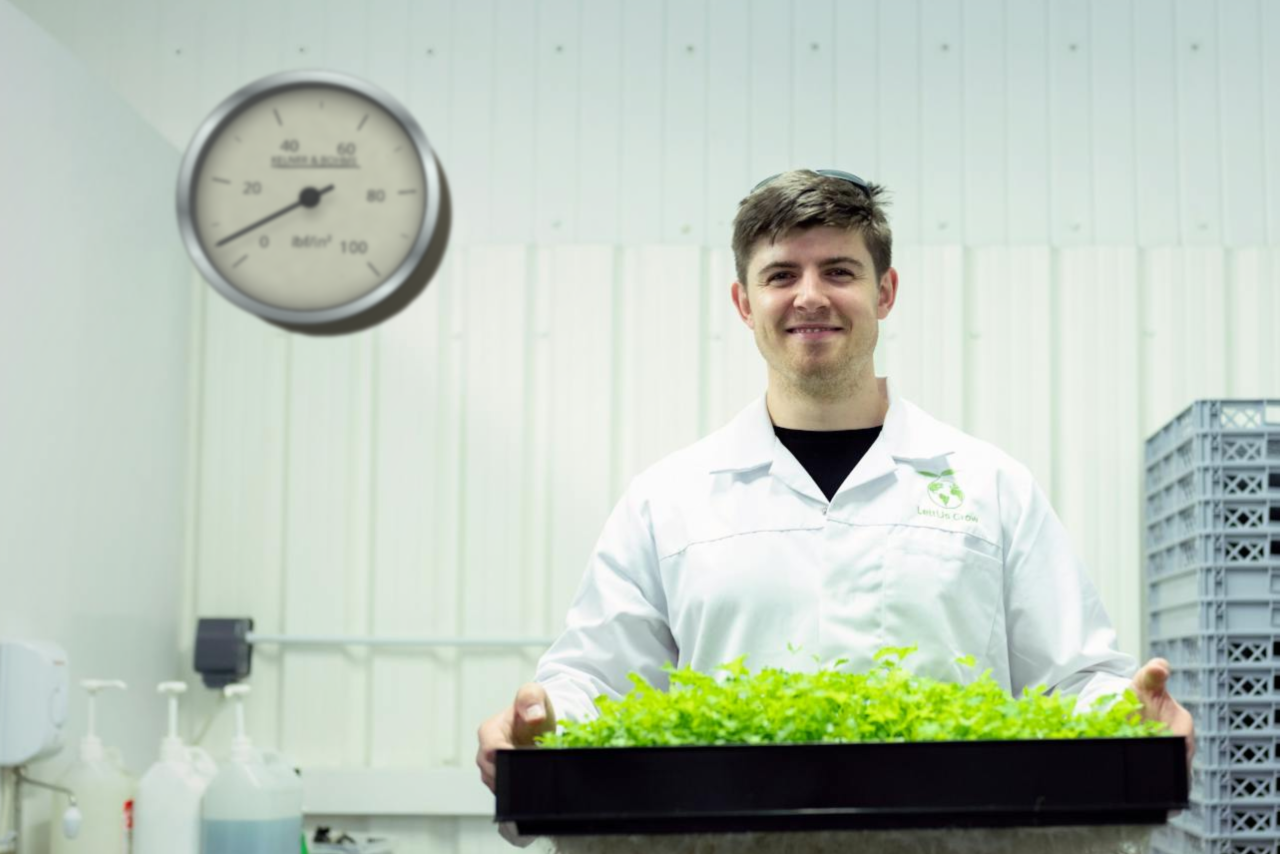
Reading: {"value": 5, "unit": "psi"}
